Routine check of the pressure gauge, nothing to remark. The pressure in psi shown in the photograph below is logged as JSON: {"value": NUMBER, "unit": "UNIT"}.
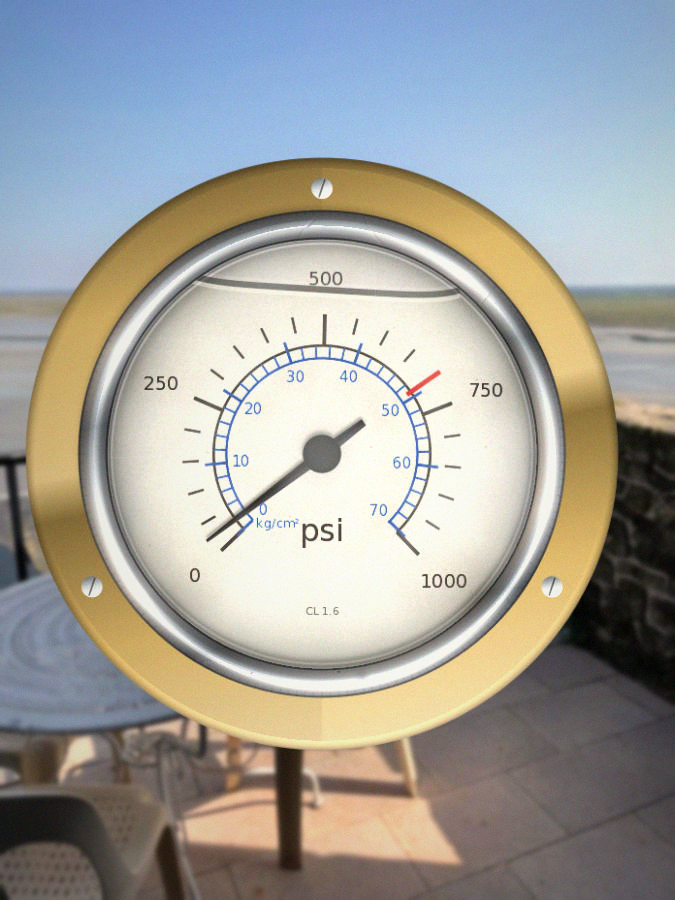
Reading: {"value": 25, "unit": "psi"}
